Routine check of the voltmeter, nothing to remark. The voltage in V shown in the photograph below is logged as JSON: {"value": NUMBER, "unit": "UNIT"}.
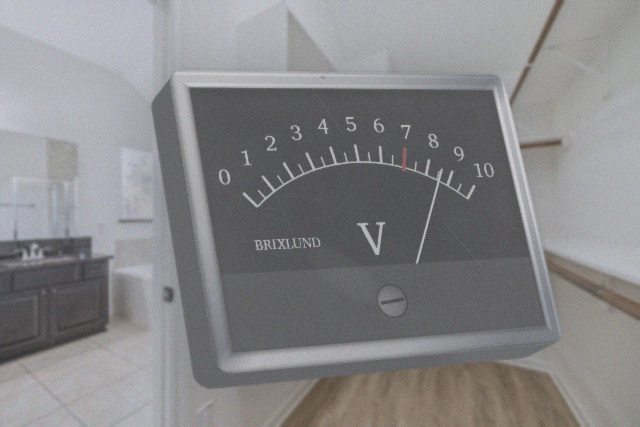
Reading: {"value": 8.5, "unit": "V"}
